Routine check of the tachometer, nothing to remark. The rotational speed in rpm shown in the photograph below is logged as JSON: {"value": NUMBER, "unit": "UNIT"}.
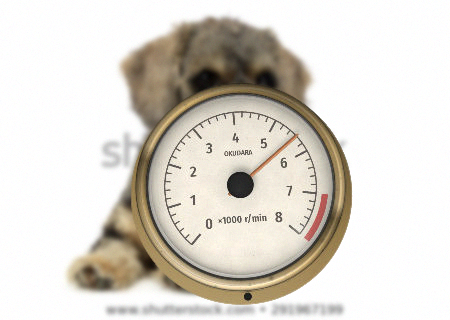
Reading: {"value": 5600, "unit": "rpm"}
